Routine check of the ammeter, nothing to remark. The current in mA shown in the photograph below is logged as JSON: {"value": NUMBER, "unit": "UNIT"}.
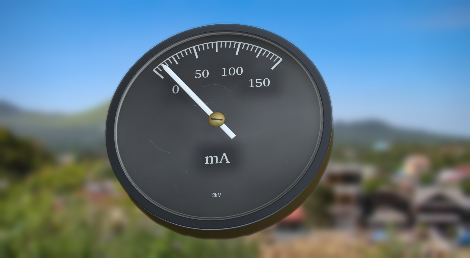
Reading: {"value": 10, "unit": "mA"}
